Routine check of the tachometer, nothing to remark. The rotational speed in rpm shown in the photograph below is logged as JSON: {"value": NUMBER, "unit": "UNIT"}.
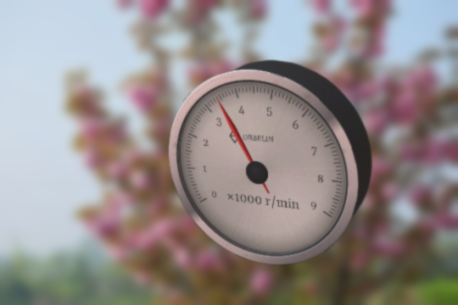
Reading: {"value": 3500, "unit": "rpm"}
